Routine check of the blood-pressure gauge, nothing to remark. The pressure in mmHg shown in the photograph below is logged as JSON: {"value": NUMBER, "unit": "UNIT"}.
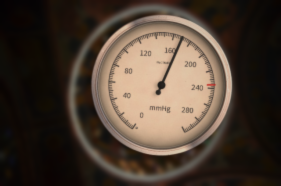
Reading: {"value": 170, "unit": "mmHg"}
